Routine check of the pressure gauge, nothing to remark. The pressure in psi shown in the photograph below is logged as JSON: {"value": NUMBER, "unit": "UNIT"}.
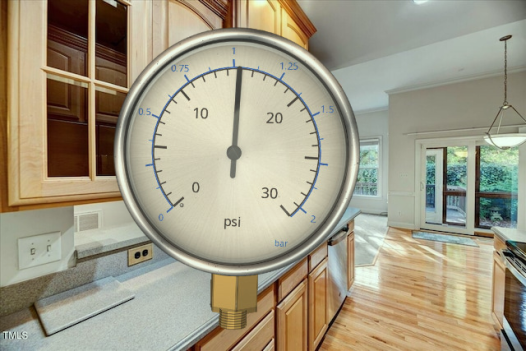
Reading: {"value": 15, "unit": "psi"}
